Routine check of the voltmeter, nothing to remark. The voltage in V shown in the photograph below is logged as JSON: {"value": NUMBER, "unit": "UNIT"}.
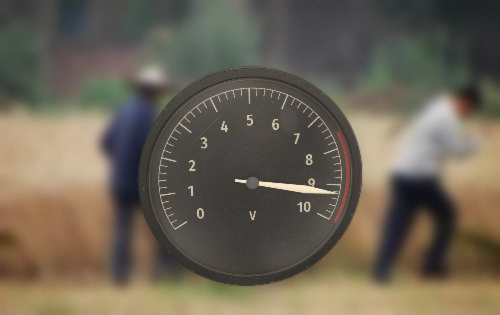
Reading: {"value": 9.2, "unit": "V"}
